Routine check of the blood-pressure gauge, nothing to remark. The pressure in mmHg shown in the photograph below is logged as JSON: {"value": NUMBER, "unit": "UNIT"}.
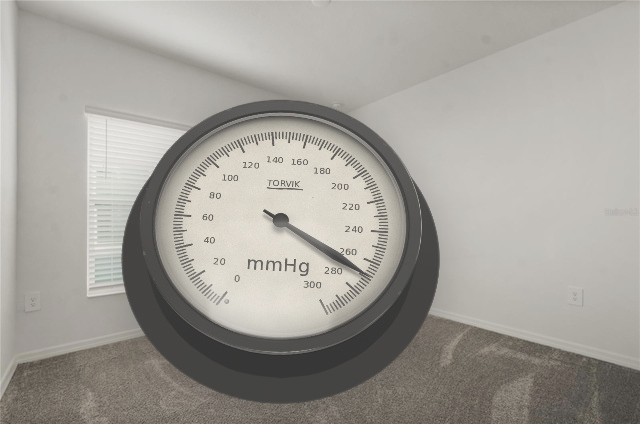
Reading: {"value": 270, "unit": "mmHg"}
